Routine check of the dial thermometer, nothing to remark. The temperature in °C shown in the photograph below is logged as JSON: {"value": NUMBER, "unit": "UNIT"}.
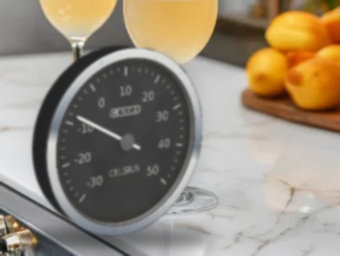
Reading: {"value": -8, "unit": "°C"}
